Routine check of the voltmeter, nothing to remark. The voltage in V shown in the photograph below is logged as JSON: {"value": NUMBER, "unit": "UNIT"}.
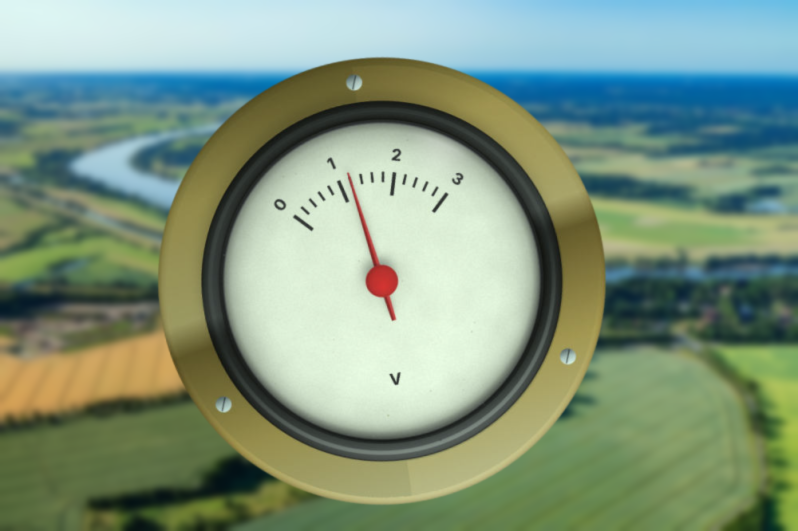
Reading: {"value": 1.2, "unit": "V"}
